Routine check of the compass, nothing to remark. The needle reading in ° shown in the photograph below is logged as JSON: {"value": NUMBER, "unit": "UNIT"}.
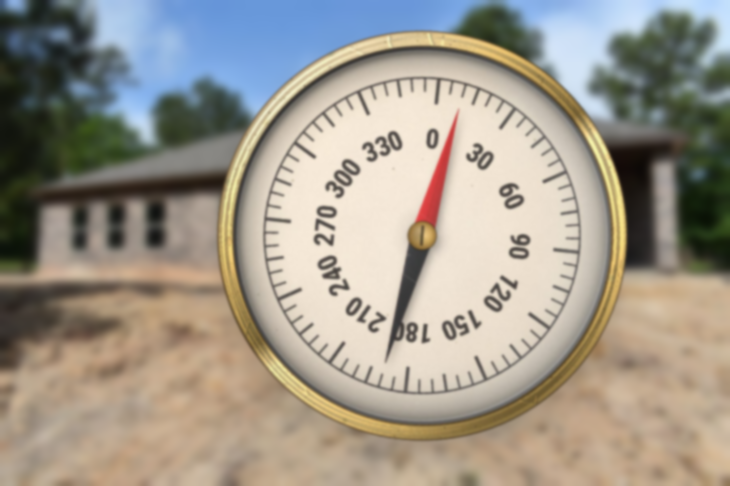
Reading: {"value": 10, "unit": "°"}
